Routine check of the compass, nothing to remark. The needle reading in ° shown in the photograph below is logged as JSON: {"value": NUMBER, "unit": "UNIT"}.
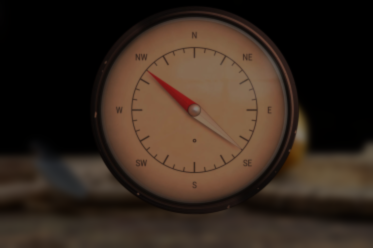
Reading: {"value": 310, "unit": "°"}
